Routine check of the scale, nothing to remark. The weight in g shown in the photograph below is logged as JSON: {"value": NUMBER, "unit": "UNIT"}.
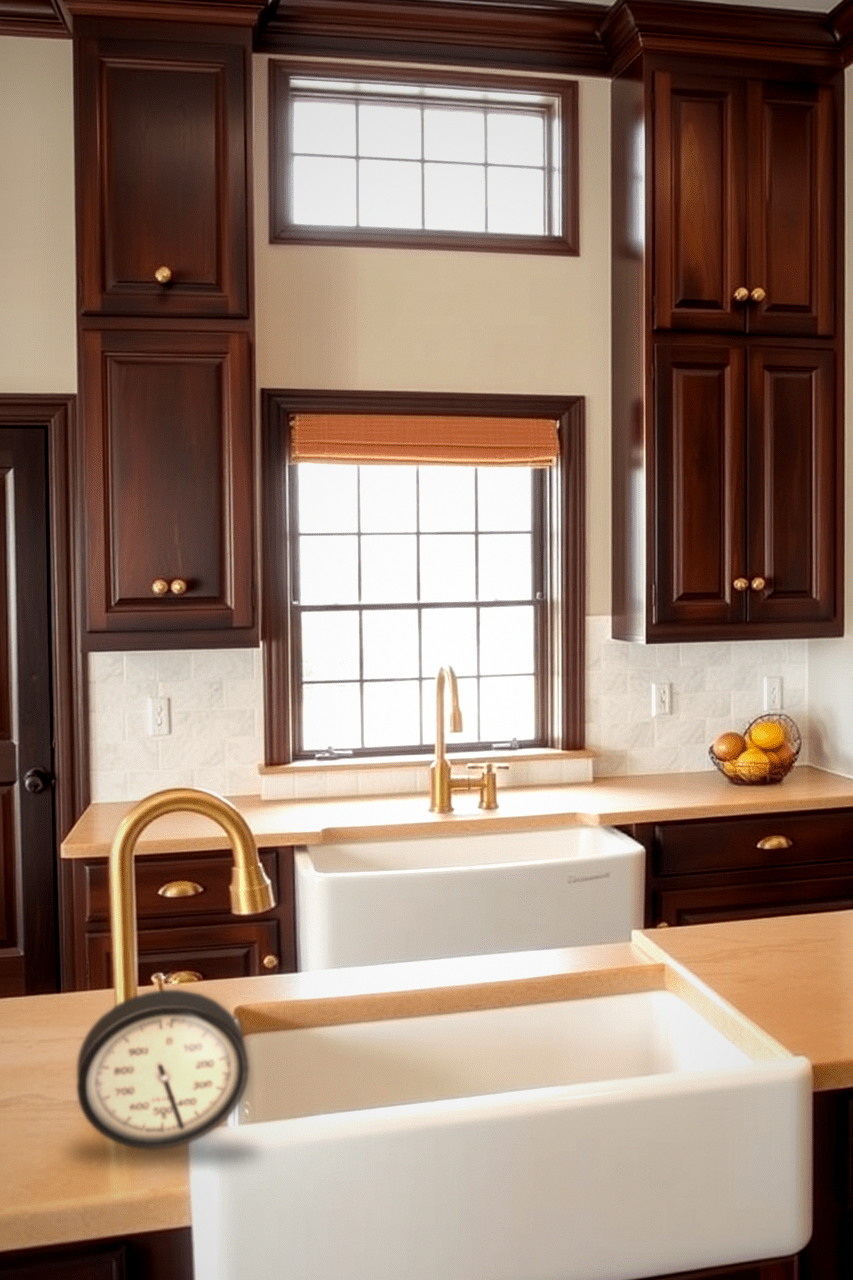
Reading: {"value": 450, "unit": "g"}
